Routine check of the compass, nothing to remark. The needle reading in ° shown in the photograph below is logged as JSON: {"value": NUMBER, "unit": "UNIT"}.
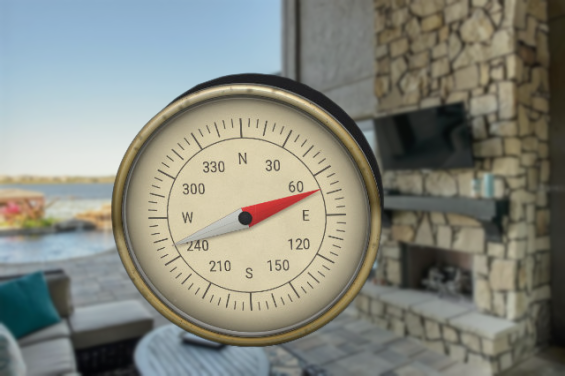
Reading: {"value": 70, "unit": "°"}
